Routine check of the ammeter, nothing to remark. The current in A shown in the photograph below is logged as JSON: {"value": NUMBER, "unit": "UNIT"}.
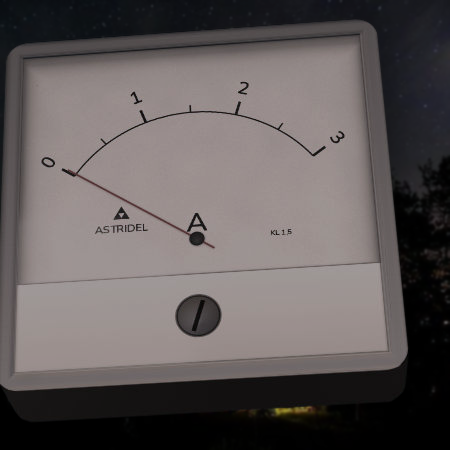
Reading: {"value": 0, "unit": "A"}
